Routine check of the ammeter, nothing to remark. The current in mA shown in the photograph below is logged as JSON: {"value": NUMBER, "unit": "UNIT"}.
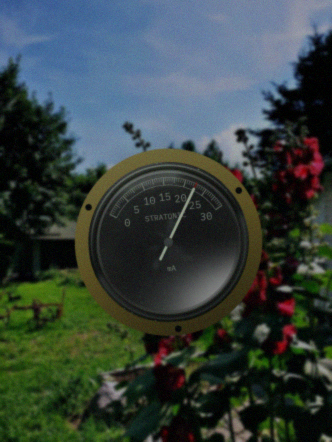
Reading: {"value": 22.5, "unit": "mA"}
